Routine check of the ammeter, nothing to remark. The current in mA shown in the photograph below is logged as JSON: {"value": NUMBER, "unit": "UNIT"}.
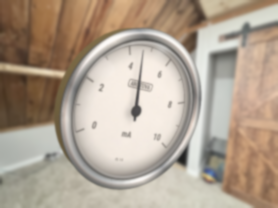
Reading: {"value": 4.5, "unit": "mA"}
